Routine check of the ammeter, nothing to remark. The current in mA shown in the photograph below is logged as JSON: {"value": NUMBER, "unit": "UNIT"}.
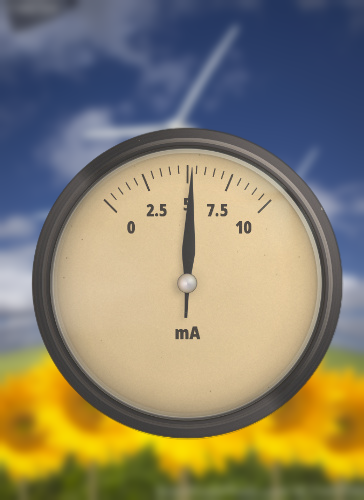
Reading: {"value": 5.25, "unit": "mA"}
